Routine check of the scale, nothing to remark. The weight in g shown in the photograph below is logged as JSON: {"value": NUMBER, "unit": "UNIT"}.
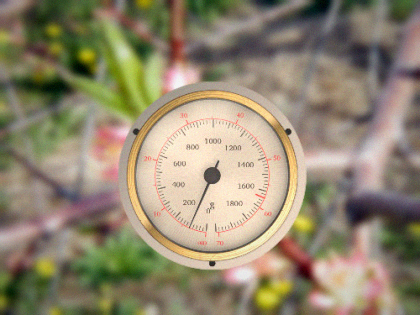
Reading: {"value": 100, "unit": "g"}
